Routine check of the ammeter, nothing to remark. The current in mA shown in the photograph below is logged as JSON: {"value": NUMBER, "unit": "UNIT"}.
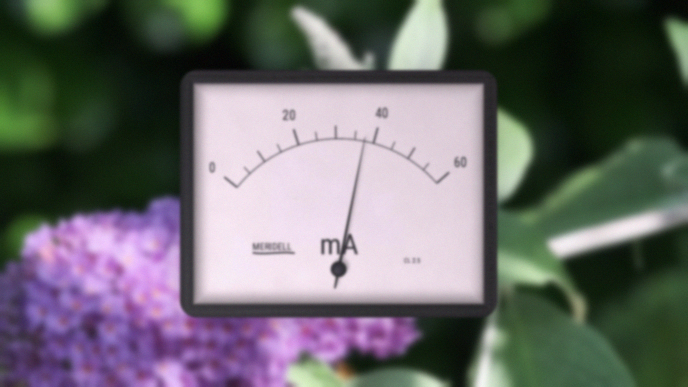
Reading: {"value": 37.5, "unit": "mA"}
